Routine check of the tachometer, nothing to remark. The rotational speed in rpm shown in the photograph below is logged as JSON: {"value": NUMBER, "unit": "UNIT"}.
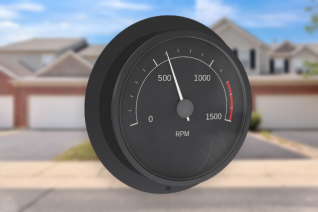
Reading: {"value": 600, "unit": "rpm"}
